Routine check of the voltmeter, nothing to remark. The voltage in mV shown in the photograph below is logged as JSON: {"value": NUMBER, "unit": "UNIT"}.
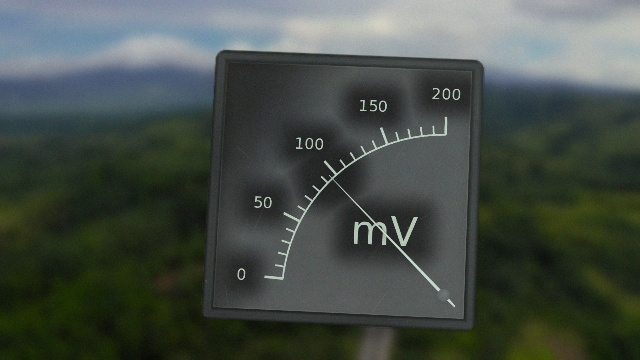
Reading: {"value": 95, "unit": "mV"}
